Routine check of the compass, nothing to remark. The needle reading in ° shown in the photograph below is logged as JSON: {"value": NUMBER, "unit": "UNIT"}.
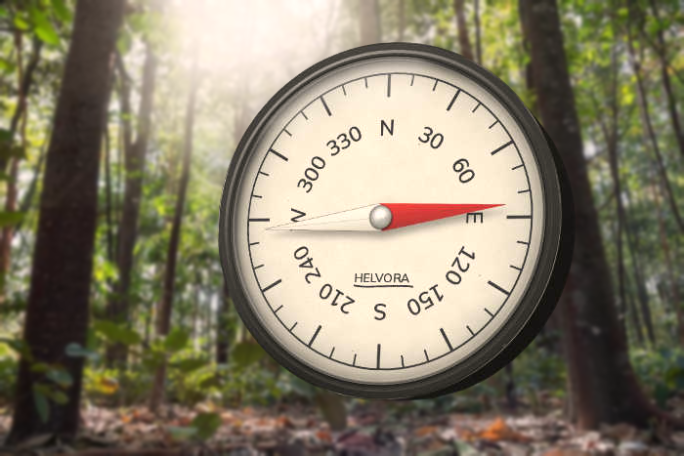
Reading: {"value": 85, "unit": "°"}
